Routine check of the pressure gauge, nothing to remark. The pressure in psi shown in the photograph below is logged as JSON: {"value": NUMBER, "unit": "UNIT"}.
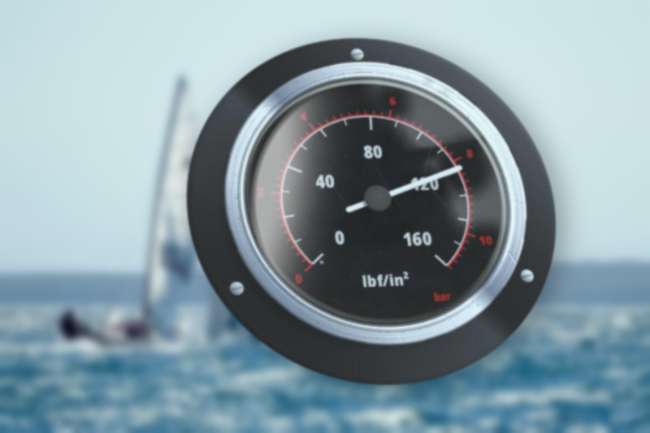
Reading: {"value": 120, "unit": "psi"}
